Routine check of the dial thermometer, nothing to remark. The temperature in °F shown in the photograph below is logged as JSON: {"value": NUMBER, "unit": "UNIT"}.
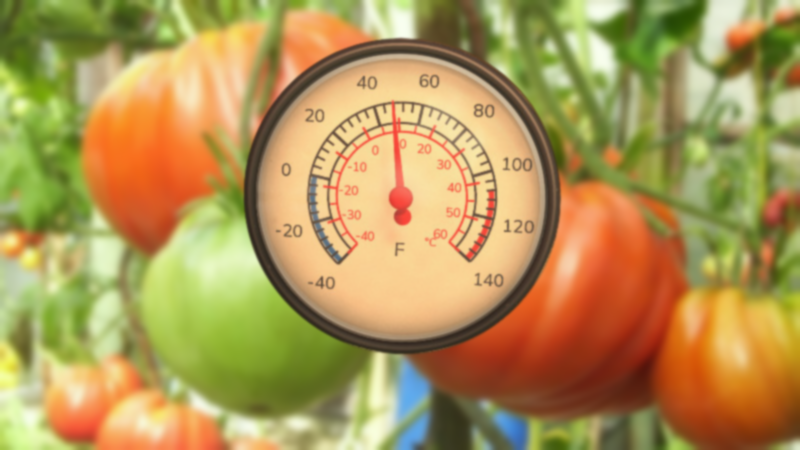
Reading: {"value": 48, "unit": "°F"}
